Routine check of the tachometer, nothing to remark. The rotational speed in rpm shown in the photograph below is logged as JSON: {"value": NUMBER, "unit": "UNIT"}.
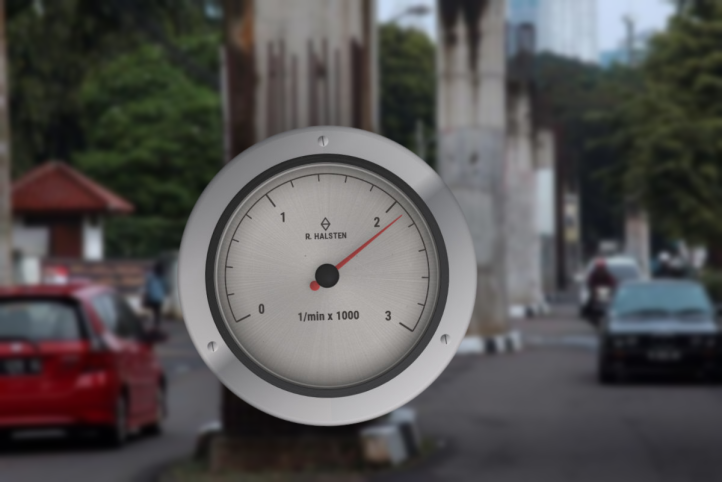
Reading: {"value": 2100, "unit": "rpm"}
